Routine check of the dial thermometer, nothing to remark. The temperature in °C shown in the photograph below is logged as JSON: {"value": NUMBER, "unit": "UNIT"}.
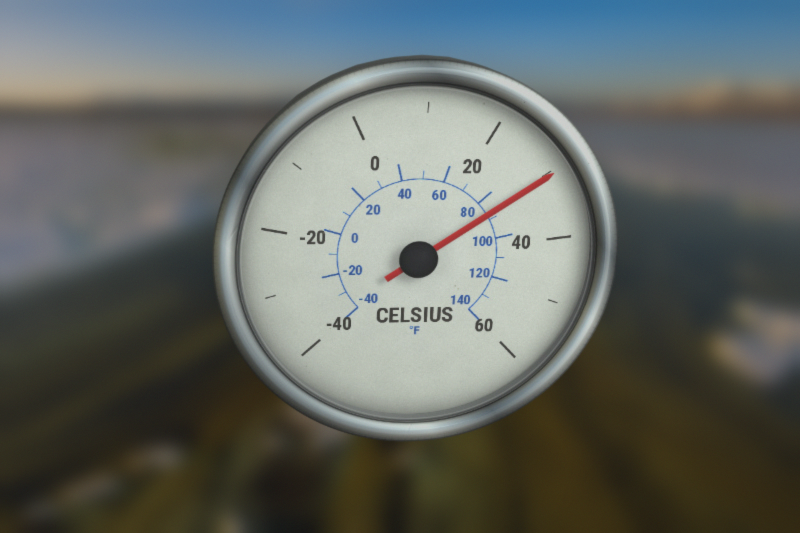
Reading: {"value": 30, "unit": "°C"}
